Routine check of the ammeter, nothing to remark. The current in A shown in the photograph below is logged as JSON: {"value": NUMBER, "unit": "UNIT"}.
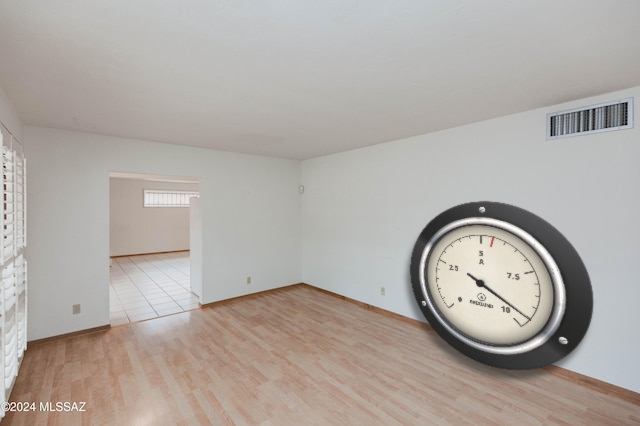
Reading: {"value": 9.5, "unit": "A"}
